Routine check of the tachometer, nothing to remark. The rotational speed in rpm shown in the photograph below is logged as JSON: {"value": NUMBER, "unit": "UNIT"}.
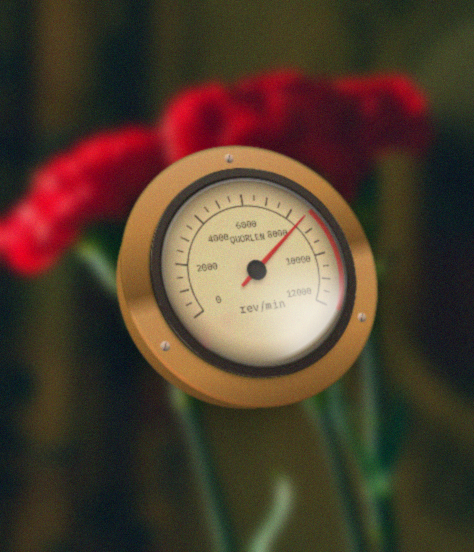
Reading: {"value": 8500, "unit": "rpm"}
